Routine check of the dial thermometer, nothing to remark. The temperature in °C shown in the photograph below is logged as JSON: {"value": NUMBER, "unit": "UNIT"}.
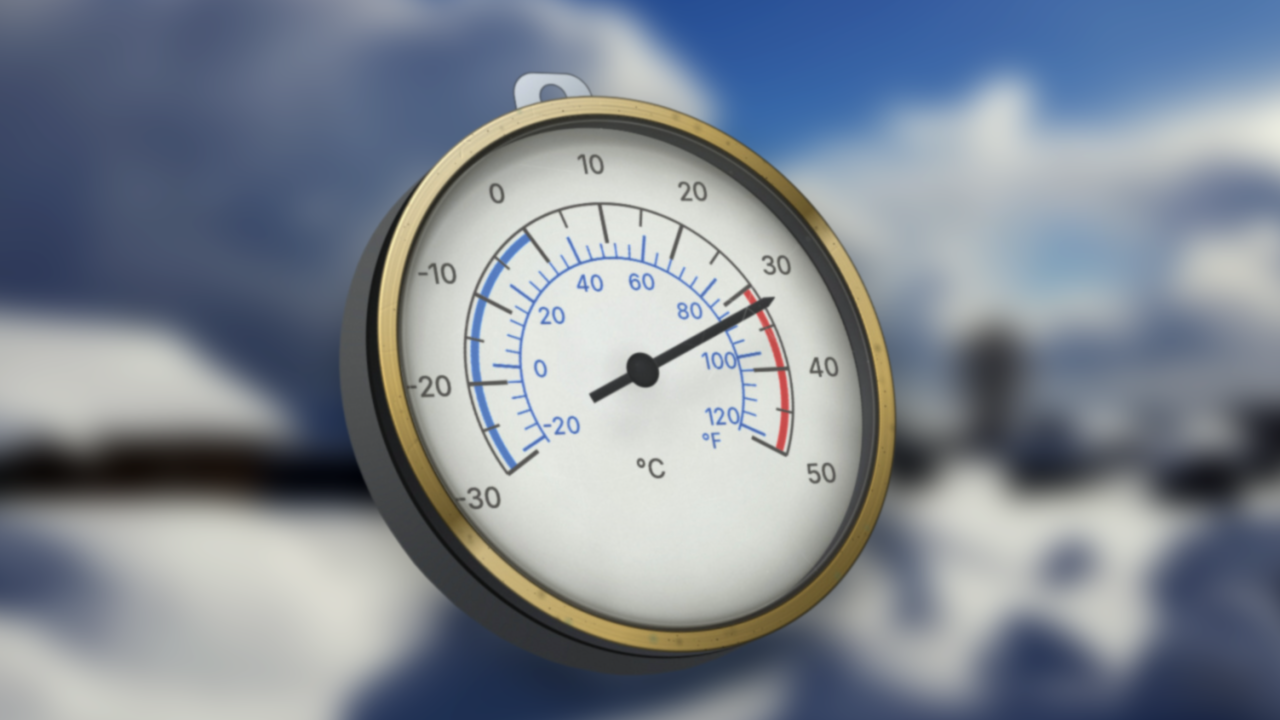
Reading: {"value": 32.5, "unit": "°C"}
